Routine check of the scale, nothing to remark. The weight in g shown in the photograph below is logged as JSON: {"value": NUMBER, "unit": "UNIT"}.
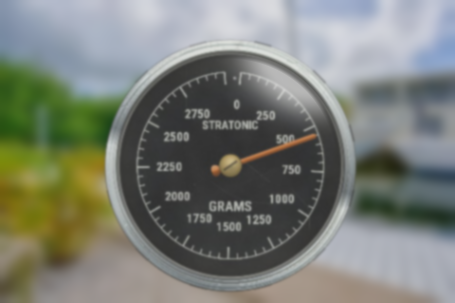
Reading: {"value": 550, "unit": "g"}
